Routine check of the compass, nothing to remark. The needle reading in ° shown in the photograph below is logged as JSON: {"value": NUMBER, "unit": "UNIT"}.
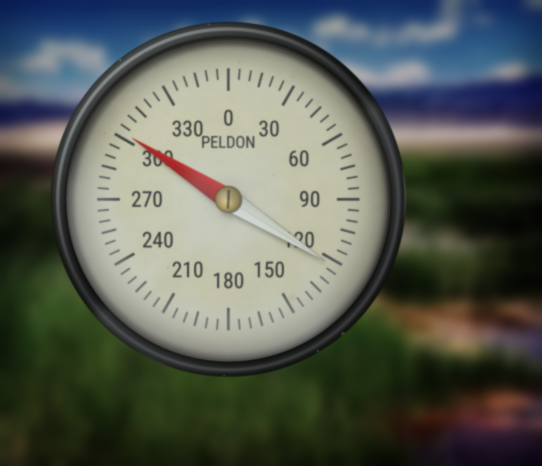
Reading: {"value": 302.5, "unit": "°"}
